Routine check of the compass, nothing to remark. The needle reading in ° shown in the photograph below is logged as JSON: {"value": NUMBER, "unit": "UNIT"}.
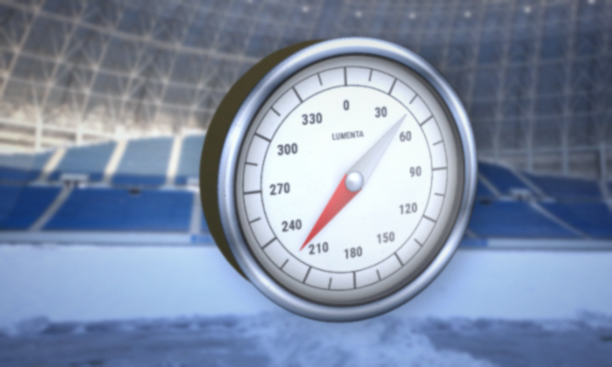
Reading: {"value": 225, "unit": "°"}
